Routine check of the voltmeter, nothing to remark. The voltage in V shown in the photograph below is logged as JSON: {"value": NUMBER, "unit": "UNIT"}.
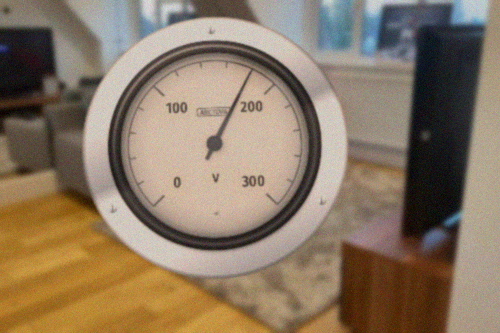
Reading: {"value": 180, "unit": "V"}
